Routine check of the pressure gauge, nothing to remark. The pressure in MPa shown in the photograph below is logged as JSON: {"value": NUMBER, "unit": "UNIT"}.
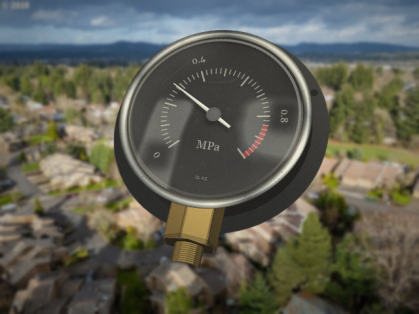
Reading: {"value": 0.28, "unit": "MPa"}
